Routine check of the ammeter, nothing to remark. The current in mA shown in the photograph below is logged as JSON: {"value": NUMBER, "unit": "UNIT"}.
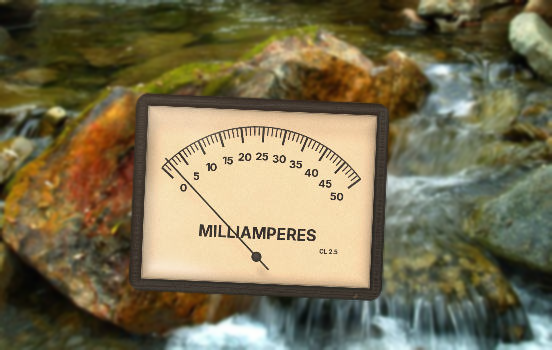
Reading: {"value": 2, "unit": "mA"}
